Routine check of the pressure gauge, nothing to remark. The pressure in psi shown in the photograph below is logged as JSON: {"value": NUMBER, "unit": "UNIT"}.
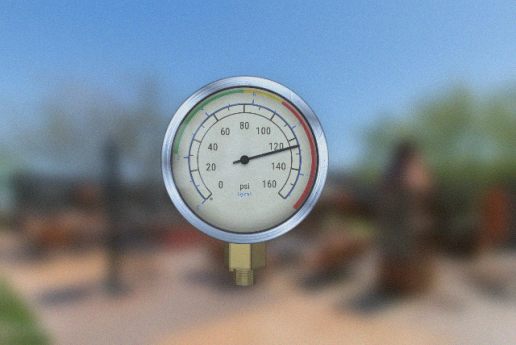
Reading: {"value": 125, "unit": "psi"}
